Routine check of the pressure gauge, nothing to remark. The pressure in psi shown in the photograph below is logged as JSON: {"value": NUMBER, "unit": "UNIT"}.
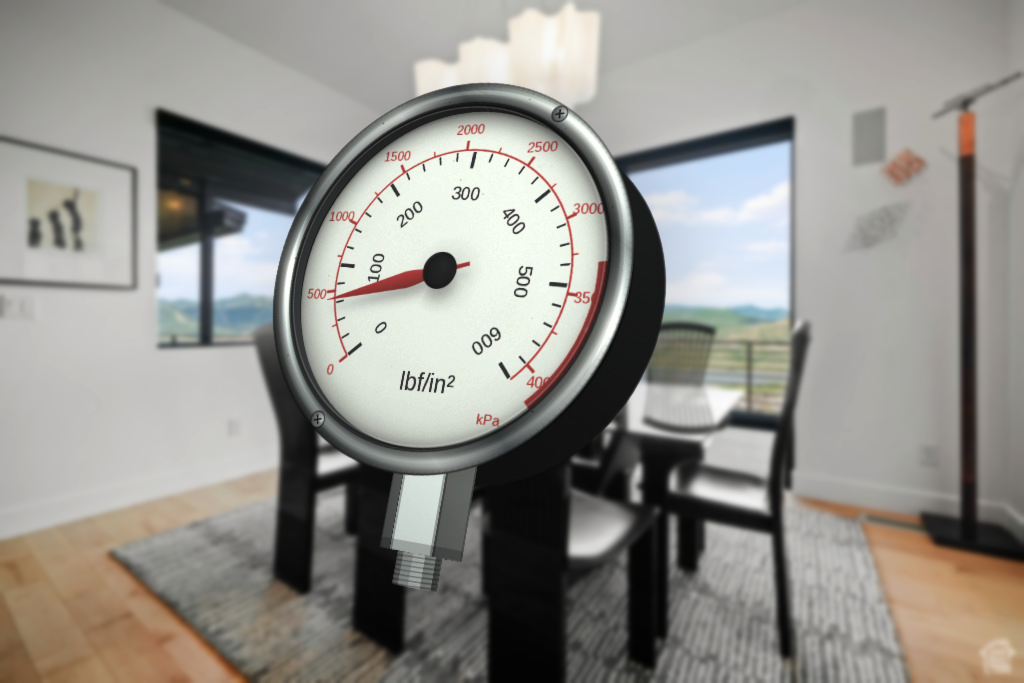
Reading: {"value": 60, "unit": "psi"}
